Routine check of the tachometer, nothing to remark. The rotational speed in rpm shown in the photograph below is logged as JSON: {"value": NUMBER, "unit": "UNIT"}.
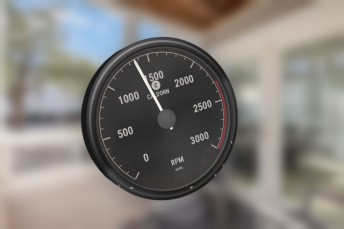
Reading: {"value": 1350, "unit": "rpm"}
